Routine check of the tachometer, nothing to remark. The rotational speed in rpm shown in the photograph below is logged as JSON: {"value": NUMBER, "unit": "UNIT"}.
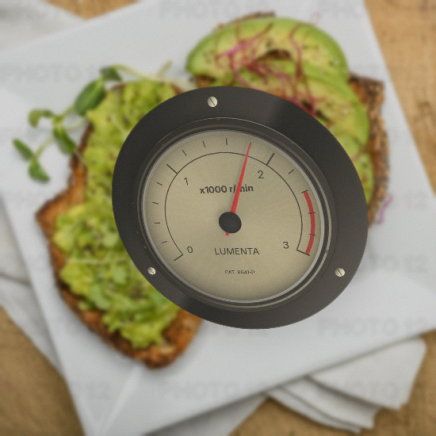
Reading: {"value": 1800, "unit": "rpm"}
